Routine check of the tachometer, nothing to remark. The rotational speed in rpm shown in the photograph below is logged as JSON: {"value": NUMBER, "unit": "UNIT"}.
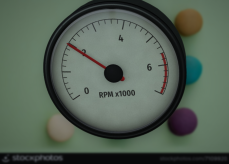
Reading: {"value": 2000, "unit": "rpm"}
